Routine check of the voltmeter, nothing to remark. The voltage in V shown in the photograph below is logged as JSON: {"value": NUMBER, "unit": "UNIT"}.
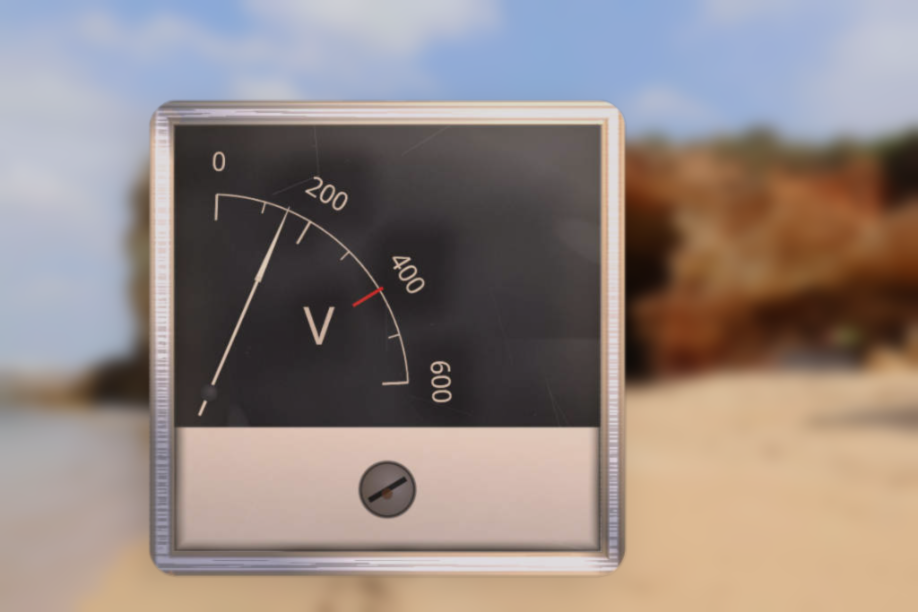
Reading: {"value": 150, "unit": "V"}
